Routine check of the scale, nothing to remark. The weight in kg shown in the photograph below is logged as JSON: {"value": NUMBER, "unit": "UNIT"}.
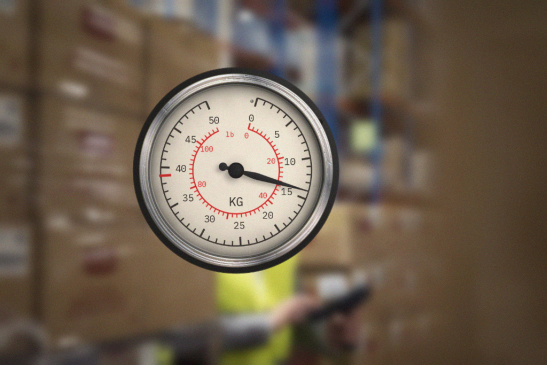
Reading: {"value": 14, "unit": "kg"}
